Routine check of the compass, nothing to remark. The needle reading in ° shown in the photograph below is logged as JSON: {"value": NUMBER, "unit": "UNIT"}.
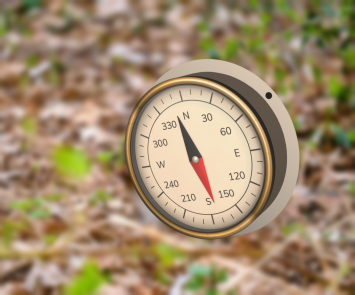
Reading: {"value": 170, "unit": "°"}
